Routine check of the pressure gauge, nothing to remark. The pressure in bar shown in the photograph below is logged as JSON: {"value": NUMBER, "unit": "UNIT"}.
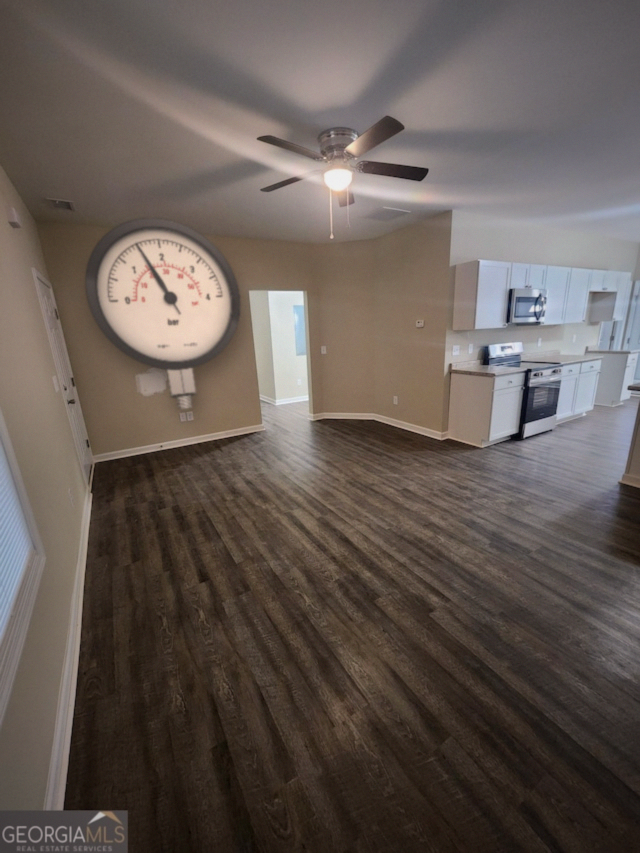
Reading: {"value": 1.5, "unit": "bar"}
